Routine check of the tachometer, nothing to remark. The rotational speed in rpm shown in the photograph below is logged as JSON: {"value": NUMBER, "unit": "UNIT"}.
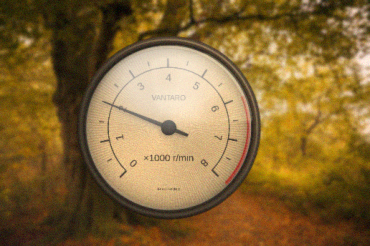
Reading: {"value": 2000, "unit": "rpm"}
